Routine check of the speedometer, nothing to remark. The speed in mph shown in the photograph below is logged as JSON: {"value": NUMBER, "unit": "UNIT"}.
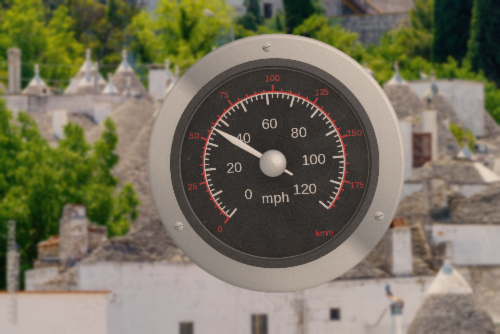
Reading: {"value": 36, "unit": "mph"}
